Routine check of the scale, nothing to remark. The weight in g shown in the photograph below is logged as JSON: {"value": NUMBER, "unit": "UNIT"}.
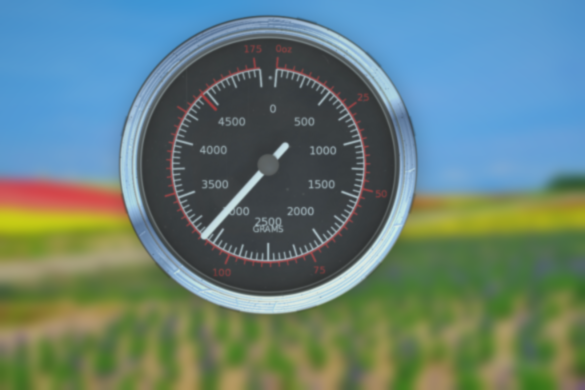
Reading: {"value": 3100, "unit": "g"}
